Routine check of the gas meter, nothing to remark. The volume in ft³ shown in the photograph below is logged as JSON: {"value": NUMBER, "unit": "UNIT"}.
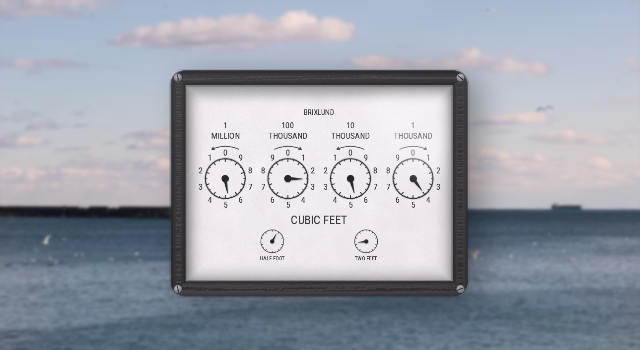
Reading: {"value": 525400, "unit": "ft³"}
